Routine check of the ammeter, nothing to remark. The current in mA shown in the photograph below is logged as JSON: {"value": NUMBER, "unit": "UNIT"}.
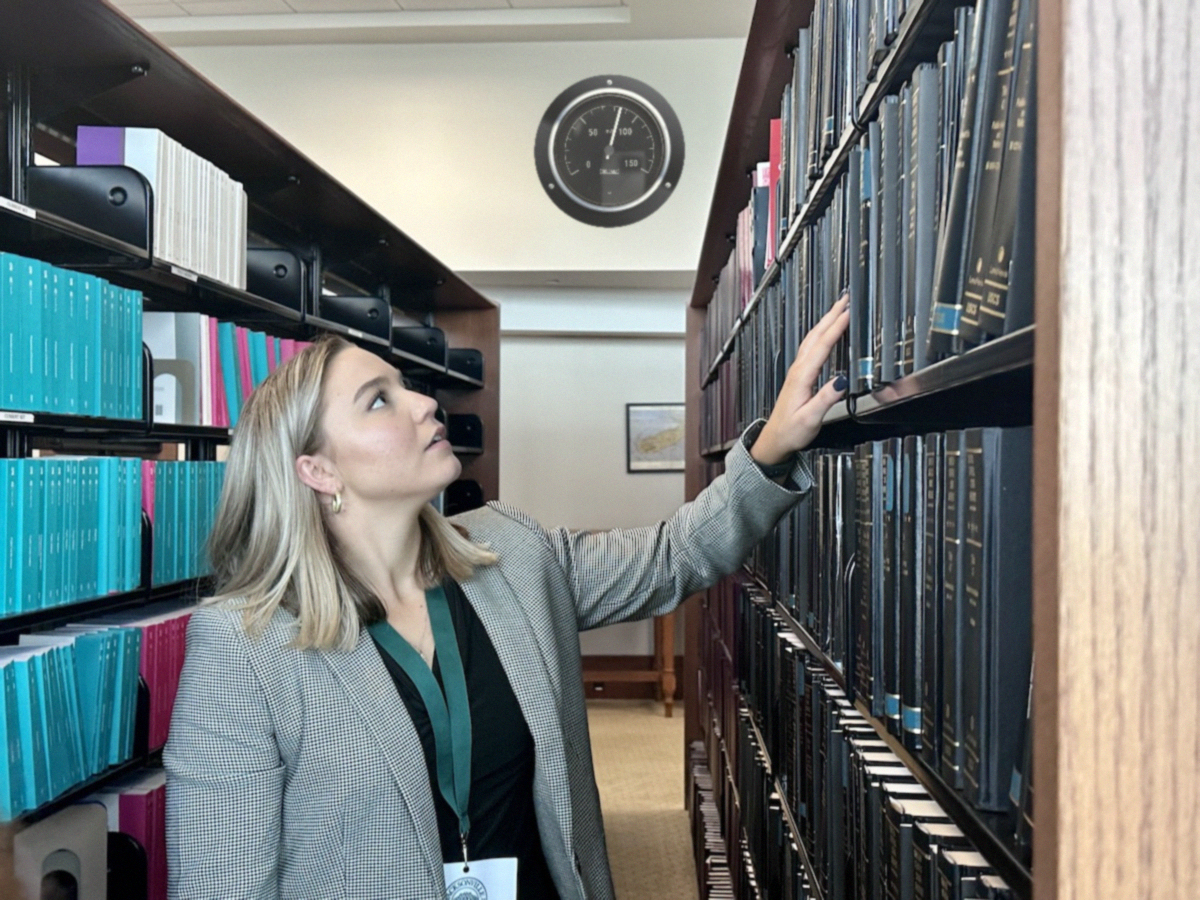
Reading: {"value": 85, "unit": "mA"}
